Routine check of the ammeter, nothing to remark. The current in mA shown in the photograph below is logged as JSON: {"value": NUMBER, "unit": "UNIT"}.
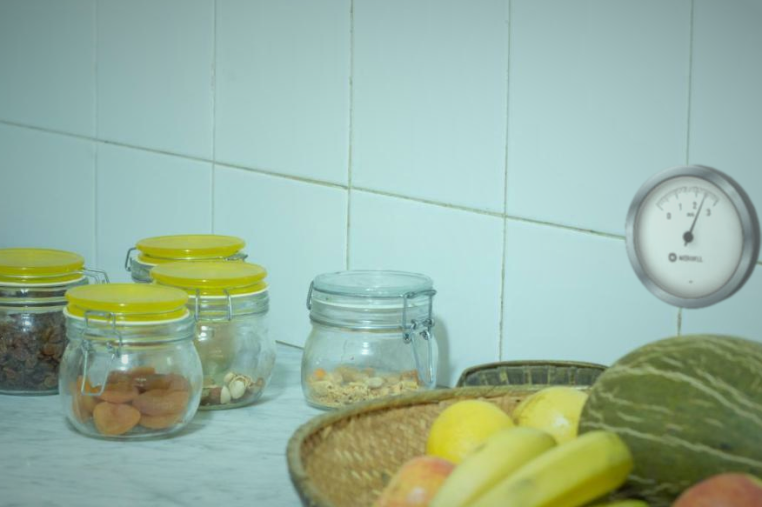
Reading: {"value": 2.5, "unit": "mA"}
